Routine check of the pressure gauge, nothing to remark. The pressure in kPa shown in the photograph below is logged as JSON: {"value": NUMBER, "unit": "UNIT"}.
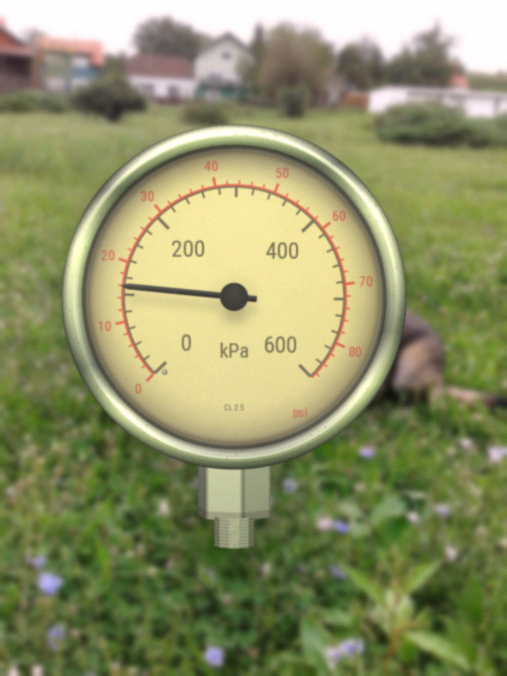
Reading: {"value": 110, "unit": "kPa"}
